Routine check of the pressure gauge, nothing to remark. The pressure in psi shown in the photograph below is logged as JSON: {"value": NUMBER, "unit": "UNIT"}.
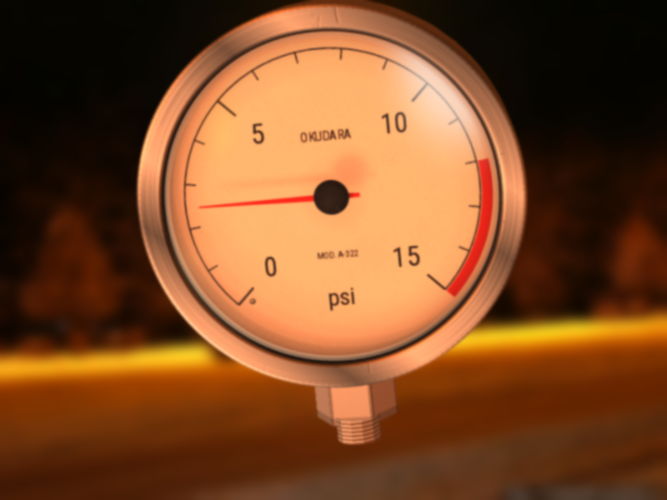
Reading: {"value": 2.5, "unit": "psi"}
